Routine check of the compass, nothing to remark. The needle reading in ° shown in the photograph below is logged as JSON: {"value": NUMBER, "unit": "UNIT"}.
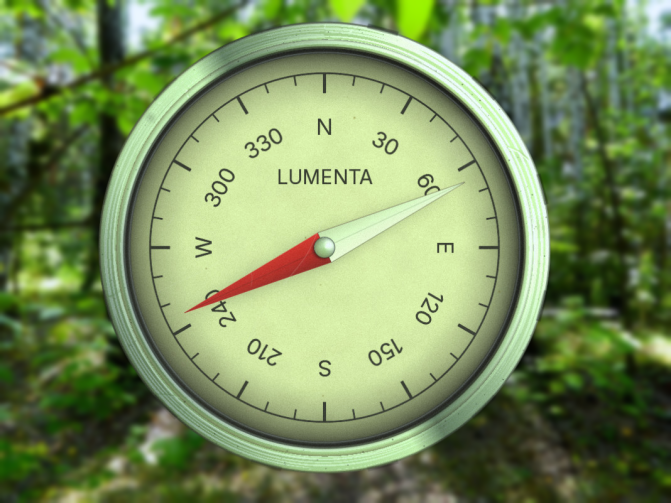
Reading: {"value": 245, "unit": "°"}
